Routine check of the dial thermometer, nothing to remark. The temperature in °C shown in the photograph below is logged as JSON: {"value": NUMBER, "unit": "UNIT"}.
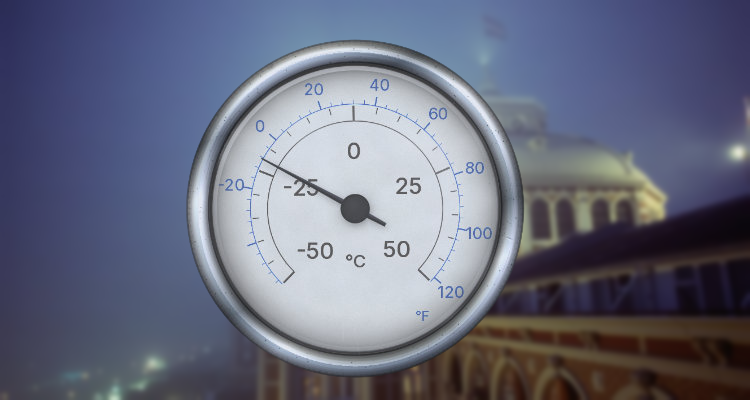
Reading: {"value": -22.5, "unit": "°C"}
